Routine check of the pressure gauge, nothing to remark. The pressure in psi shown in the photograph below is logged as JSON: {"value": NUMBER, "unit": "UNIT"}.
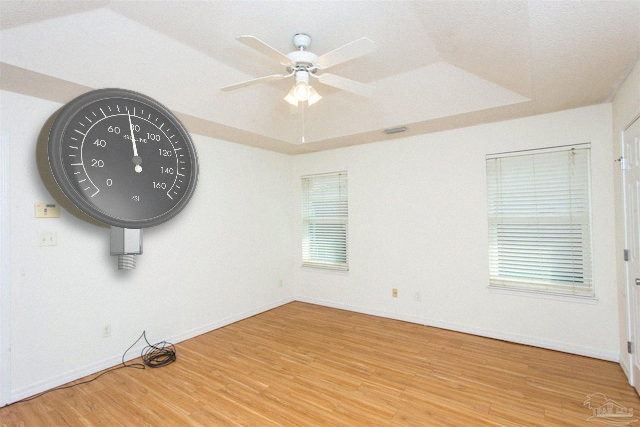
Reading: {"value": 75, "unit": "psi"}
